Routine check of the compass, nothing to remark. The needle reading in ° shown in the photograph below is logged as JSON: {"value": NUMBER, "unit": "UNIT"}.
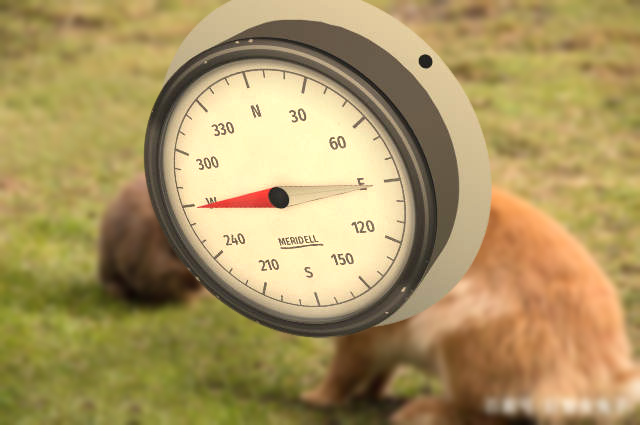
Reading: {"value": 270, "unit": "°"}
